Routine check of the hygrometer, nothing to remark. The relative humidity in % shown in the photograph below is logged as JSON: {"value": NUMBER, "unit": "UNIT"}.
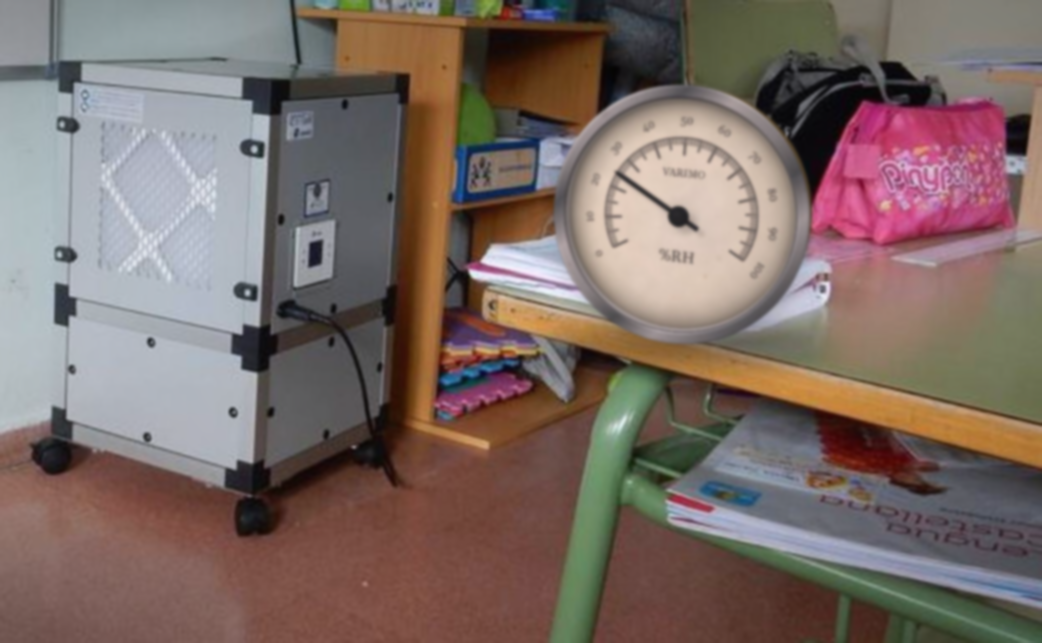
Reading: {"value": 25, "unit": "%"}
